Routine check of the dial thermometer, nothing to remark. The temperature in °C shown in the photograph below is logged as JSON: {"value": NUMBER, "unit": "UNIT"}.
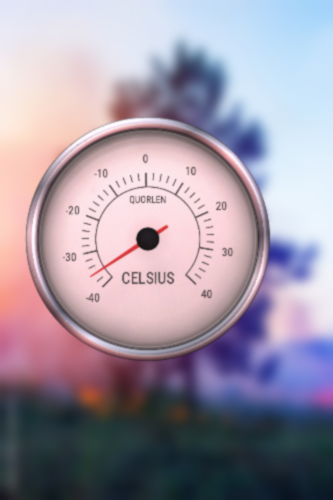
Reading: {"value": -36, "unit": "°C"}
